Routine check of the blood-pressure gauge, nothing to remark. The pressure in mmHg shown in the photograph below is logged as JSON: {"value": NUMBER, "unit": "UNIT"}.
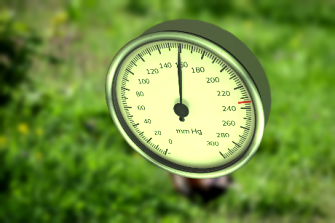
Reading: {"value": 160, "unit": "mmHg"}
